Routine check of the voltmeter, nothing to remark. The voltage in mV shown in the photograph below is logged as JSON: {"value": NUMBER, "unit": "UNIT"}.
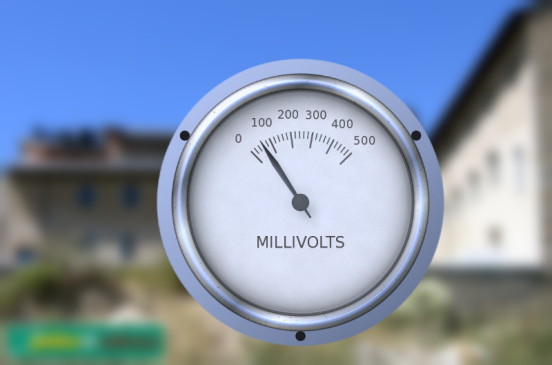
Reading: {"value": 60, "unit": "mV"}
